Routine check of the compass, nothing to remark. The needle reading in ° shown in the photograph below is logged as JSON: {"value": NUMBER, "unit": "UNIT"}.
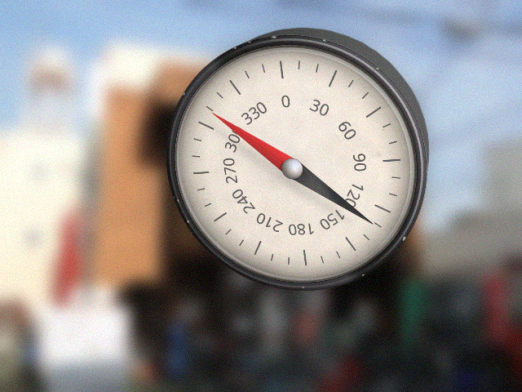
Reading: {"value": 310, "unit": "°"}
